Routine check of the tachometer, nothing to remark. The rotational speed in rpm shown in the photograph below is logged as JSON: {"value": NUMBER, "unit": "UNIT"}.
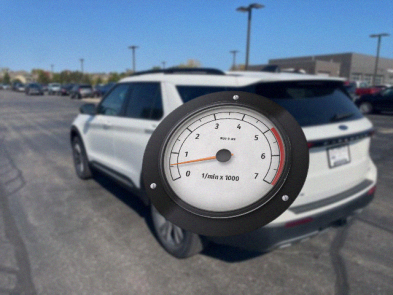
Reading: {"value": 500, "unit": "rpm"}
